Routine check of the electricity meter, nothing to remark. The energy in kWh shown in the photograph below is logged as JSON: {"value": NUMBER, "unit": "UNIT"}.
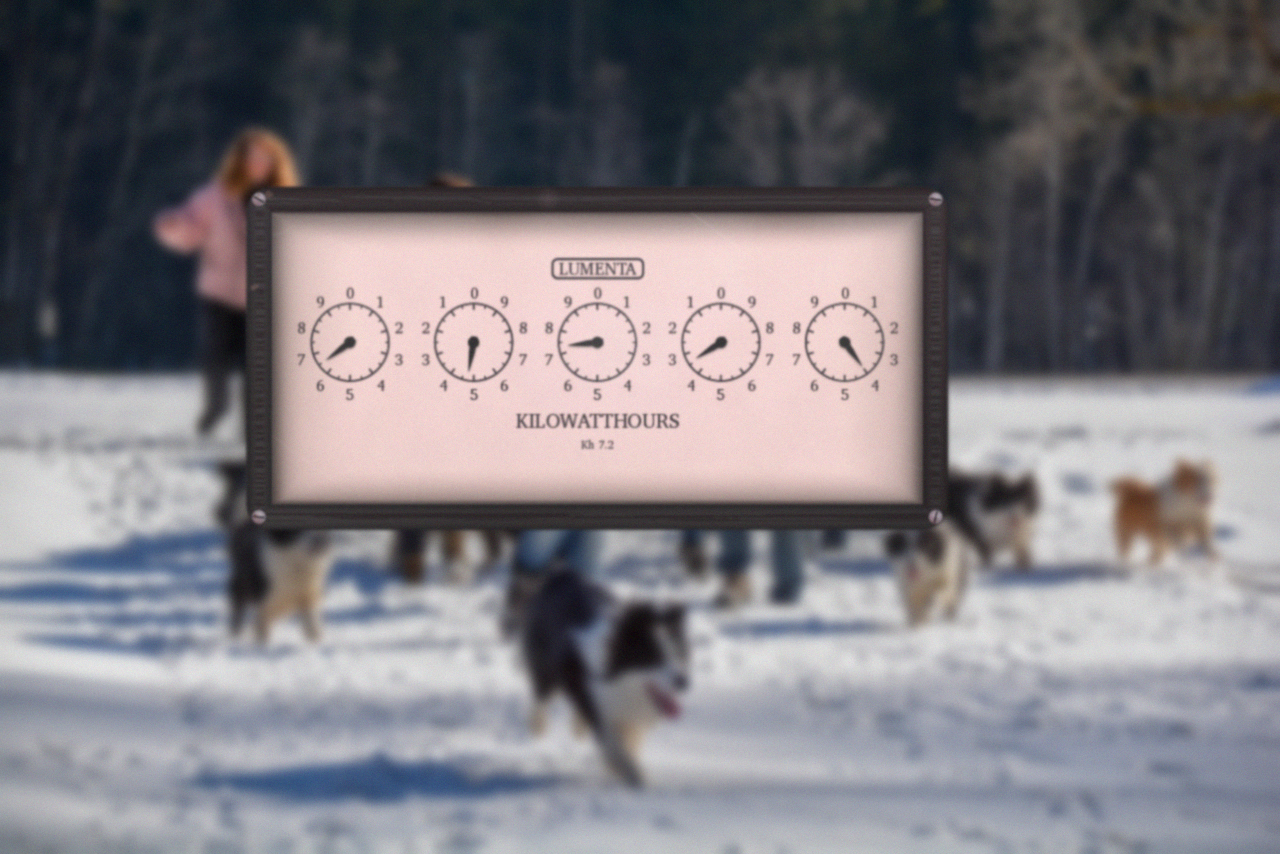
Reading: {"value": 64734, "unit": "kWh"}
